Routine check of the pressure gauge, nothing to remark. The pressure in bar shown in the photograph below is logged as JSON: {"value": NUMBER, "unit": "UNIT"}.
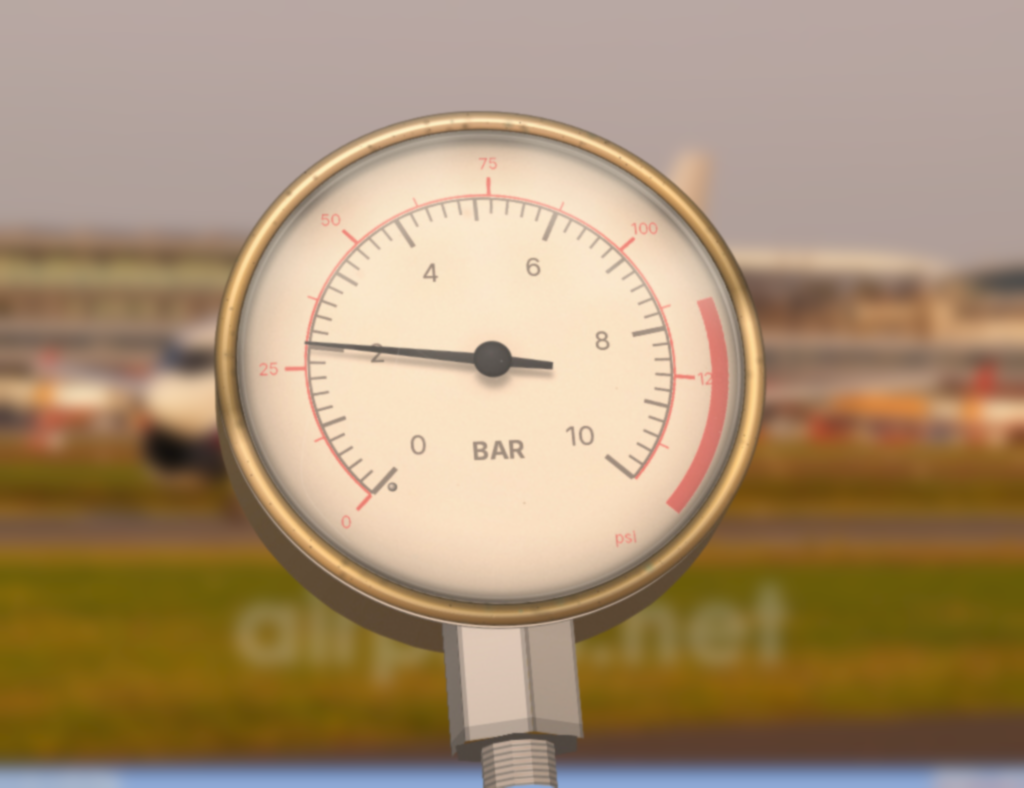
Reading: {"value": 2, "unit": "bar"}
